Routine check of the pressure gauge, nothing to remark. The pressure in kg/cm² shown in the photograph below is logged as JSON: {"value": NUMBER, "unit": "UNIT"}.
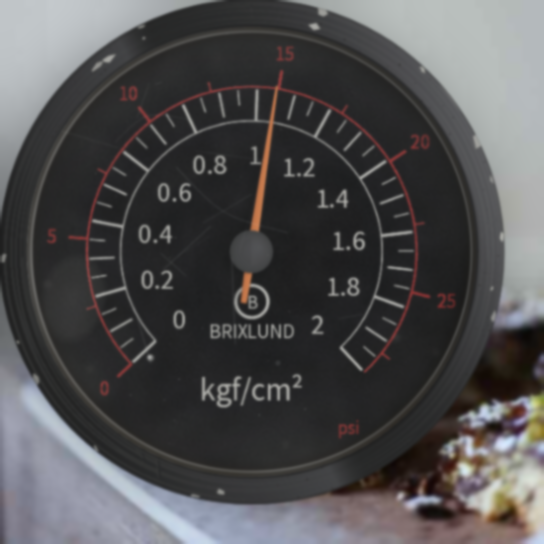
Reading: {"value": 1.05, "unit": "kg/cm²"}
